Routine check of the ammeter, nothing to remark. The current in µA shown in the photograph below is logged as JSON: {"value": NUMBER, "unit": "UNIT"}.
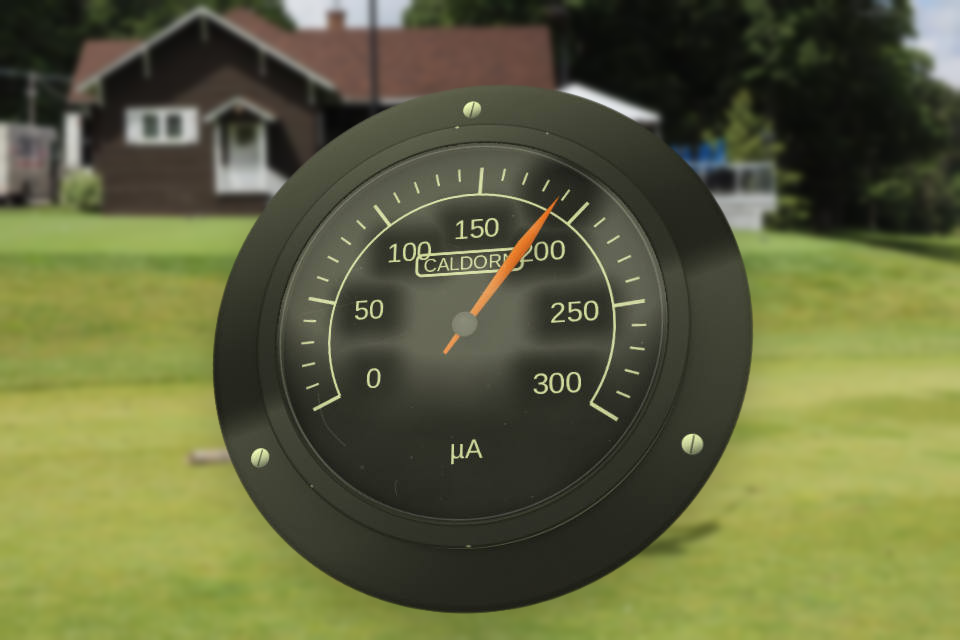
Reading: {"value": 190, "unit": "µA"}
